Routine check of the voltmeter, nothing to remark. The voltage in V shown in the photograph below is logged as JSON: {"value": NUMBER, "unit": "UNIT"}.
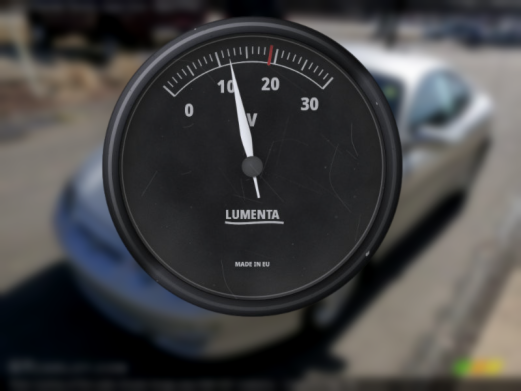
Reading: {"value": 12, "unit": "V"}
